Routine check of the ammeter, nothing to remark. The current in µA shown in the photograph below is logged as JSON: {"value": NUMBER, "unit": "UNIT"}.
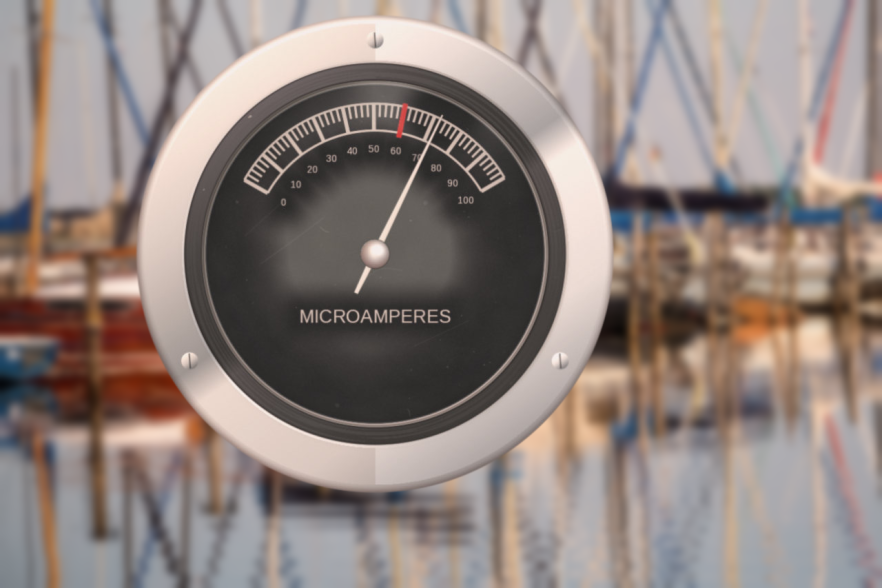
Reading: {"value": 72, "unit": "µA"}
